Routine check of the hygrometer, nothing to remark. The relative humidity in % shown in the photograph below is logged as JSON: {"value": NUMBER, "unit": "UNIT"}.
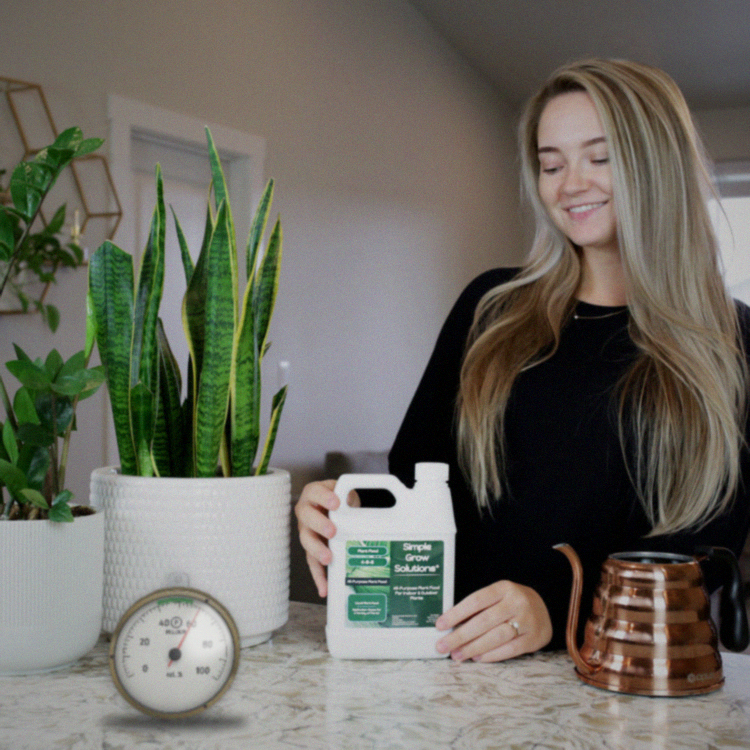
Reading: {"value": 60, "unit": "%"}
